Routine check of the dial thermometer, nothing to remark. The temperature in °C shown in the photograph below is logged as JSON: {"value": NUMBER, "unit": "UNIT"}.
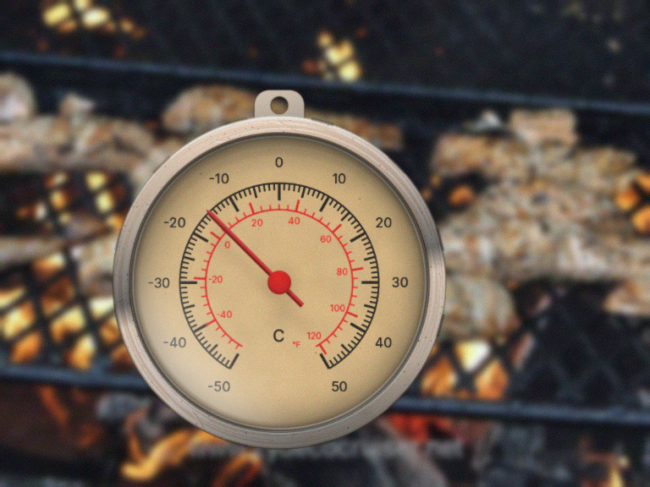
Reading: {"value": -15, "unit": "°C"}
